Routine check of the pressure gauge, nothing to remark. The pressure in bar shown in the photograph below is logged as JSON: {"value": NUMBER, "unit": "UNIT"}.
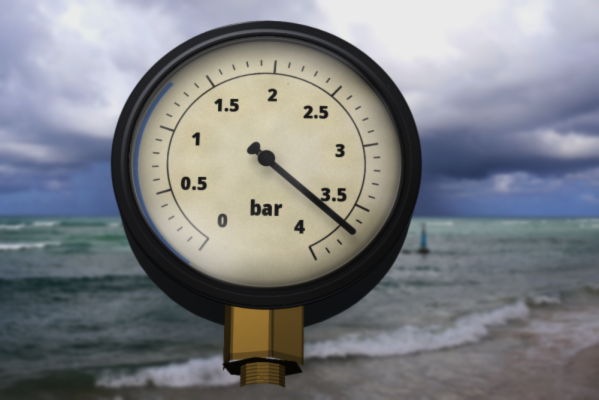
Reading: {"value": 3.7, "unit": "bar"}
